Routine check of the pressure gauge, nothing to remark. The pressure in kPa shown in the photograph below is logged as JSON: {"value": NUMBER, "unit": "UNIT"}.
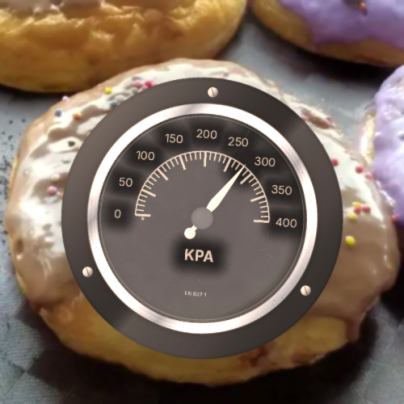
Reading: {"value": 280, "unit": "kPa"}
